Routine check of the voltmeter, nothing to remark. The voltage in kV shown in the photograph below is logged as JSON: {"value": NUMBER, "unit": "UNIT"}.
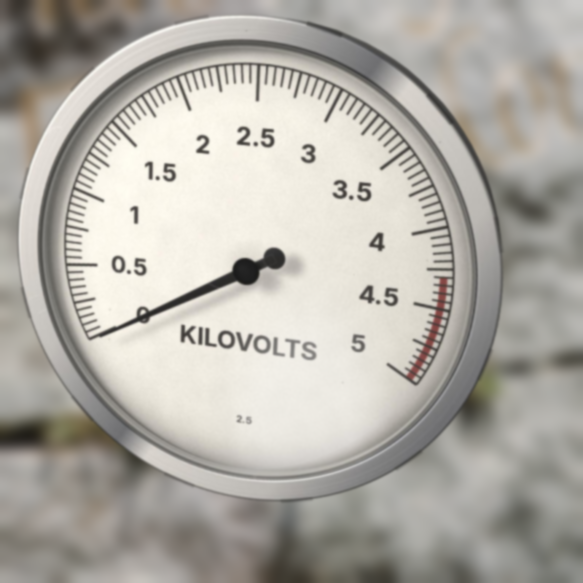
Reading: {"value": 0, "unit": "kV"}
